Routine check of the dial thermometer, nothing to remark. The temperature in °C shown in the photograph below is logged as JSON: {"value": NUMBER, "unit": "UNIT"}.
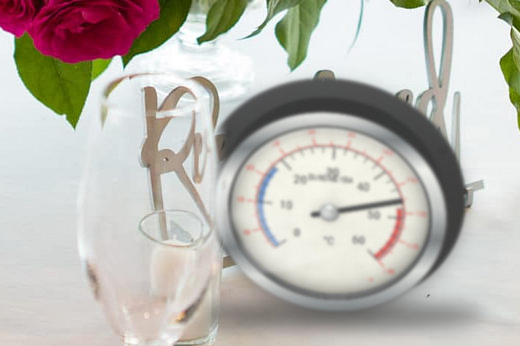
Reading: {"value": 46, "unit": "°C"}
